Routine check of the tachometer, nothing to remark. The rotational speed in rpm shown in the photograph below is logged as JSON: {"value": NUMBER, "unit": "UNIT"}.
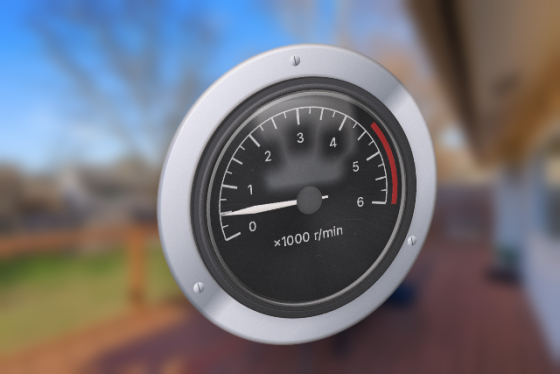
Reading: {"value": 500, "unit": "rpm"}
